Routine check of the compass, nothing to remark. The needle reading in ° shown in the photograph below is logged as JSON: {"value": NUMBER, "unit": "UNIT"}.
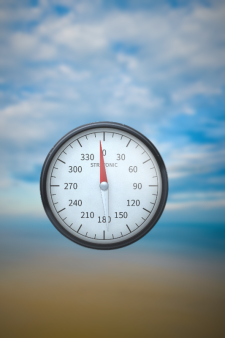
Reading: {"value": 355, "unit": "°"}
